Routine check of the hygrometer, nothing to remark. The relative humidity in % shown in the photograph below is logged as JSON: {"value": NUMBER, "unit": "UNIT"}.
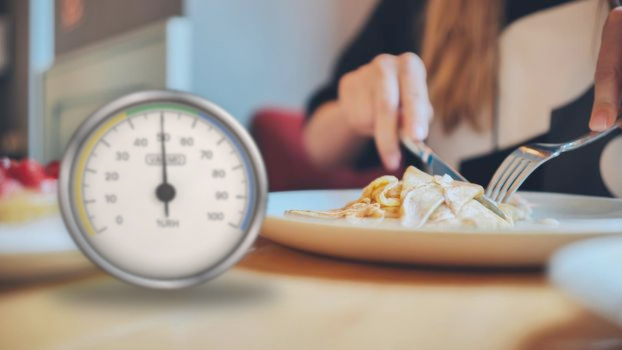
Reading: {"value": 50, "unit": "%"}
